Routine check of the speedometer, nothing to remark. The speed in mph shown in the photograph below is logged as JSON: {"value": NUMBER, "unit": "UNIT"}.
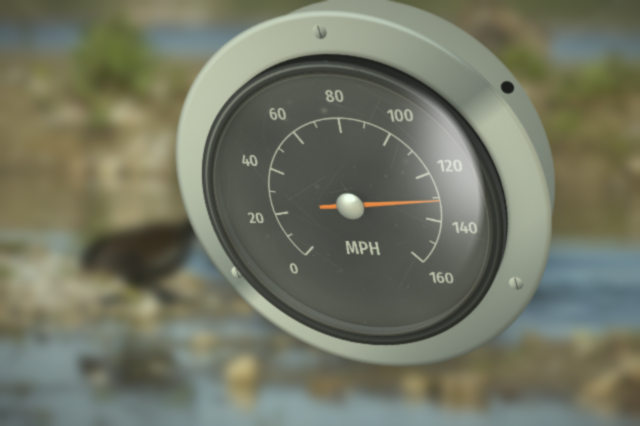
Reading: {"value": 130, "unit": "mph"}
